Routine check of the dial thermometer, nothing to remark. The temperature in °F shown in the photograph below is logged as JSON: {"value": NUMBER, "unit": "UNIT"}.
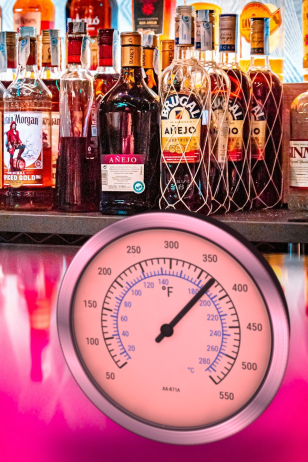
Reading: {"value": 370, "unit": "°F"}
